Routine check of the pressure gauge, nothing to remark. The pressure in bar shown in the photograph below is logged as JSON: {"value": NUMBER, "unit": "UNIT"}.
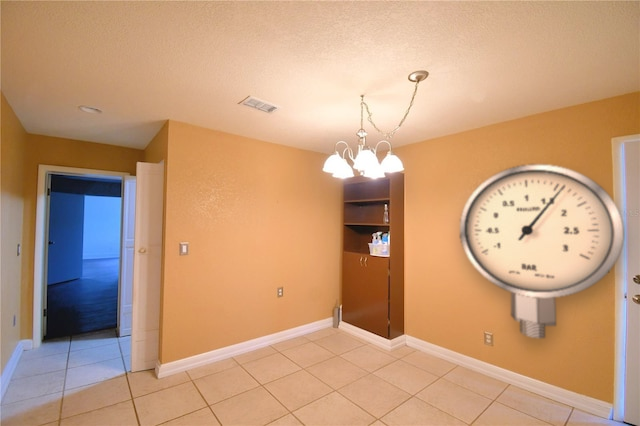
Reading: {"value": 1.6, "unit": "bar"}
